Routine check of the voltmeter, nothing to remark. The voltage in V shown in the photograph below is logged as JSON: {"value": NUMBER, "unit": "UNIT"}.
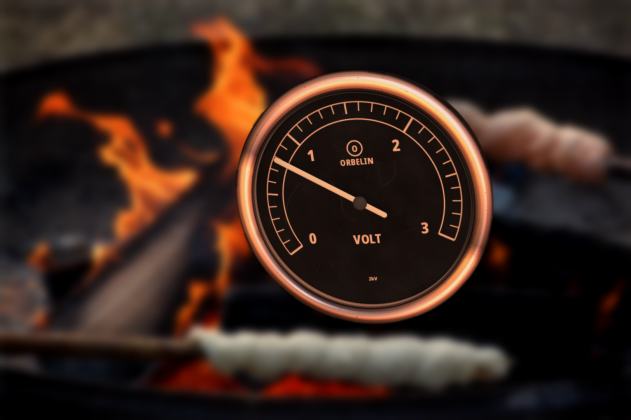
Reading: {"value": 0.8, "unit": "V"}
